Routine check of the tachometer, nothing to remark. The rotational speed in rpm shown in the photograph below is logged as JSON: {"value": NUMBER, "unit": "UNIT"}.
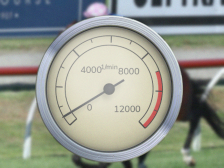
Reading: {"value": 500, "unit": "rpm"}
